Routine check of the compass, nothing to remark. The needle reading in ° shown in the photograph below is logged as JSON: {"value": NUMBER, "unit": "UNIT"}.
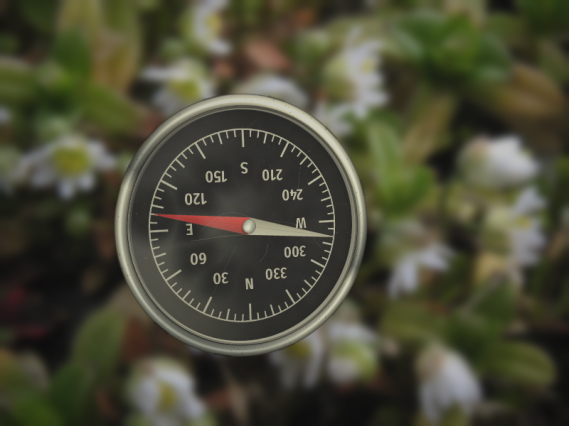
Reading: {"value": 100, "unit": "°"}
